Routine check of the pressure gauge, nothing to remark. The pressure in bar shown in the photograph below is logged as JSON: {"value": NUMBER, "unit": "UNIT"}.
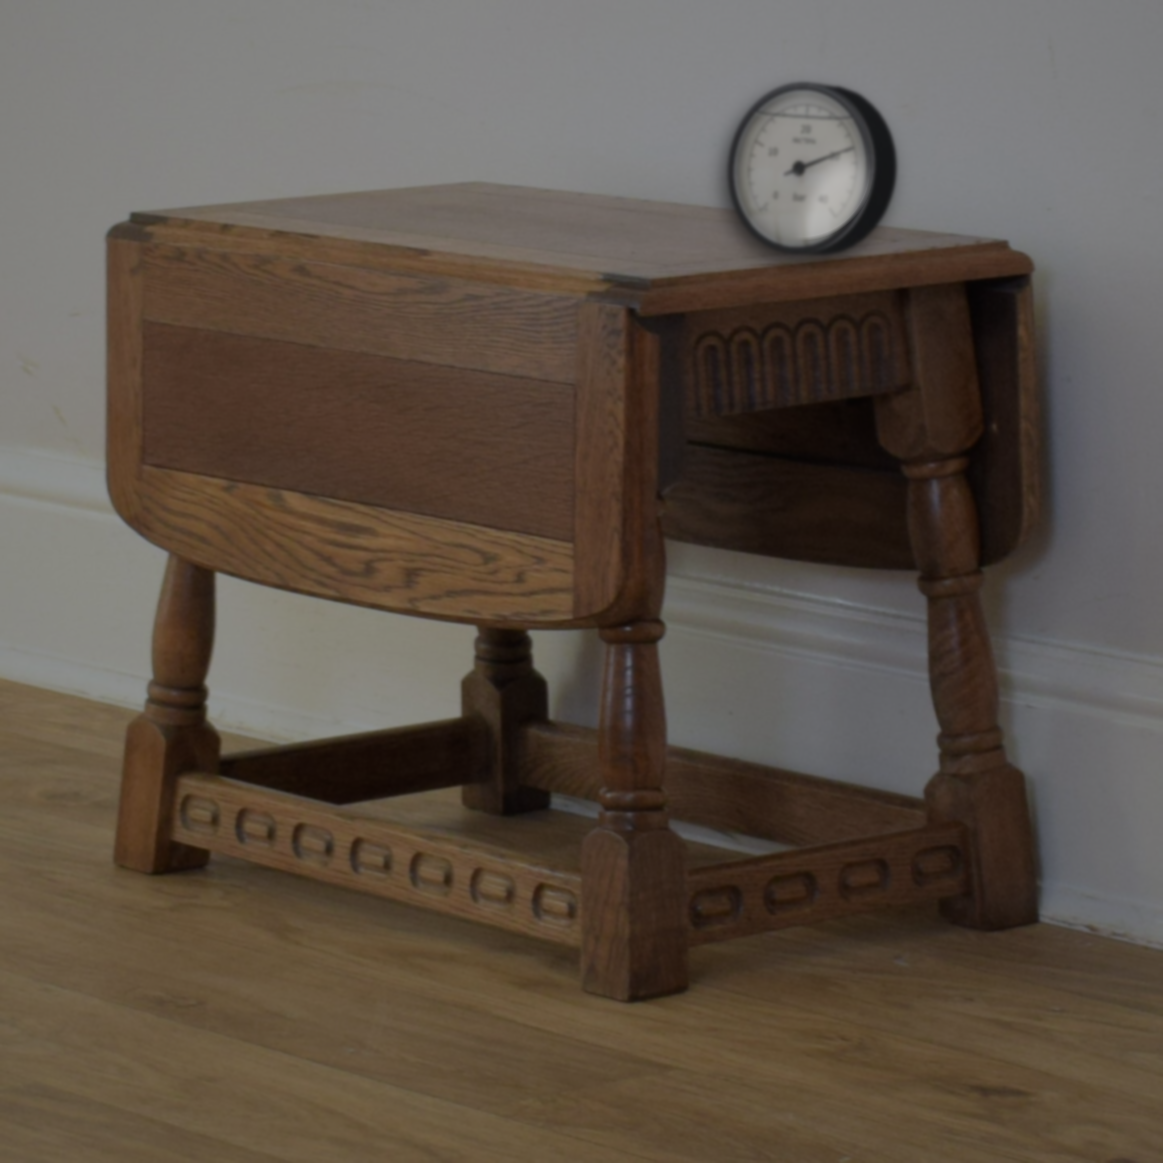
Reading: {"value": 30, "unit": "bar"}
